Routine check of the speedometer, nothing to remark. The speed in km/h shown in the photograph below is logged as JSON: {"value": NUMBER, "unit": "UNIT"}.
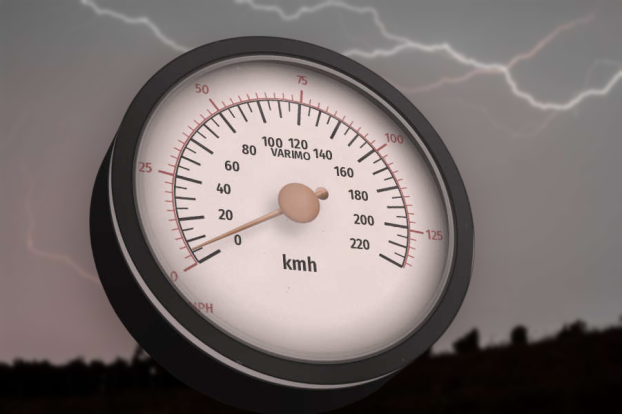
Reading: {"value": 5, "unit": "km/h"}
